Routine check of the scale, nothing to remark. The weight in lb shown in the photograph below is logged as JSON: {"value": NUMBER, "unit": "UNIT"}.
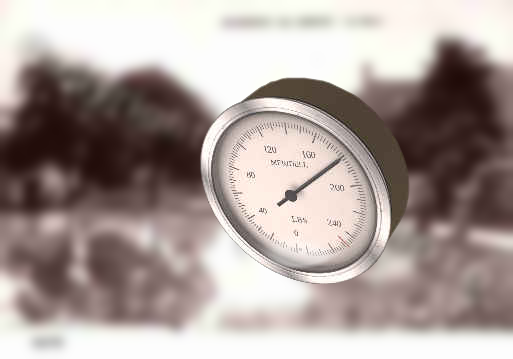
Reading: {"value": 180, "unit": "lb"}
